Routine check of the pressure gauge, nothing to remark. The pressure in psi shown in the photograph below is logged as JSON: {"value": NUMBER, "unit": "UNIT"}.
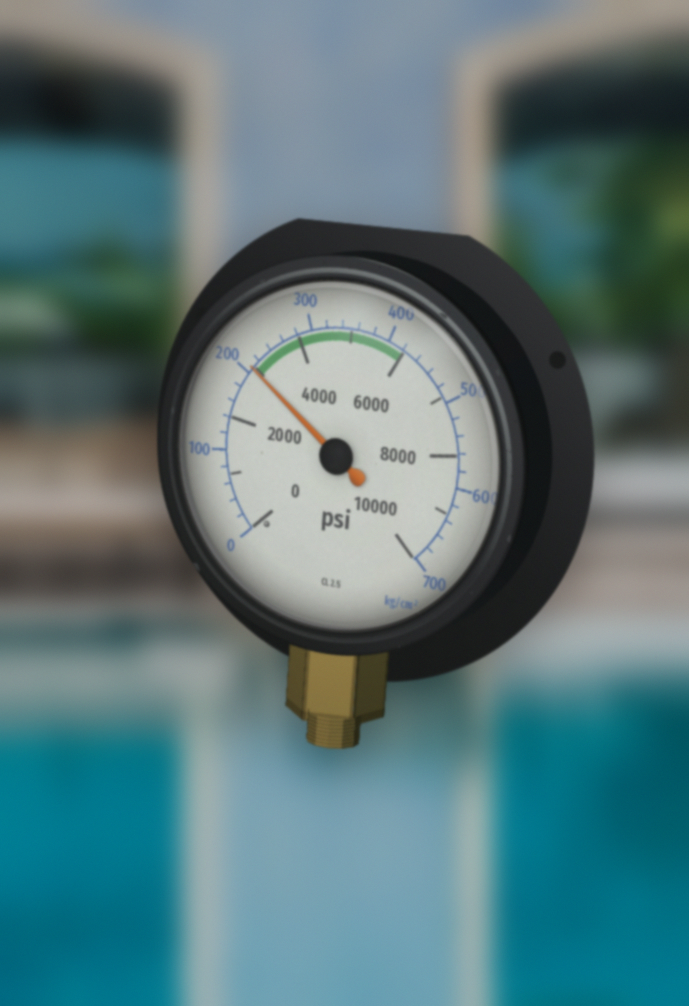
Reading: {"value": 3000, "unit": "psi"}
